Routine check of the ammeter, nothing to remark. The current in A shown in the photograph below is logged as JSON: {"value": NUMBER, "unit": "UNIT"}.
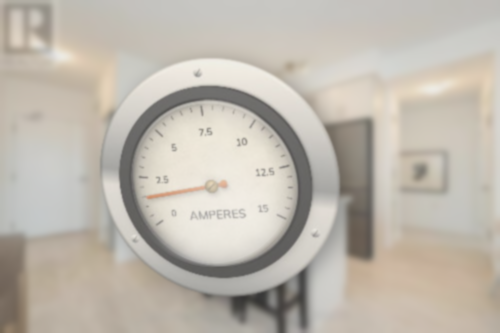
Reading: {"value": 1.5, "unit": "A"}
